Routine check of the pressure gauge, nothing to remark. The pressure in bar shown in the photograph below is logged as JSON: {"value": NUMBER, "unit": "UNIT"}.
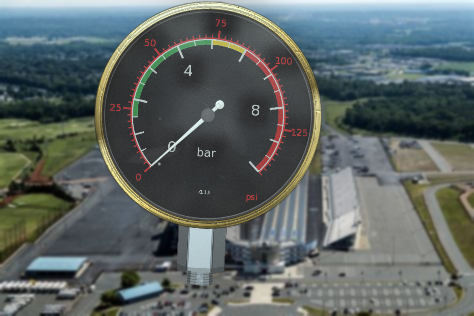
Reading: {"value": 0, "unit": "bar"}
